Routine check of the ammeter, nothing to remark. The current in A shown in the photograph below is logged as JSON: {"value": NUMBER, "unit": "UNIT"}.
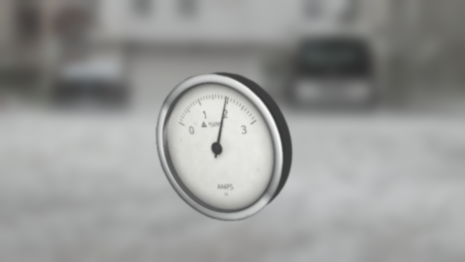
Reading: {"value": 2, "unit": "A"}
